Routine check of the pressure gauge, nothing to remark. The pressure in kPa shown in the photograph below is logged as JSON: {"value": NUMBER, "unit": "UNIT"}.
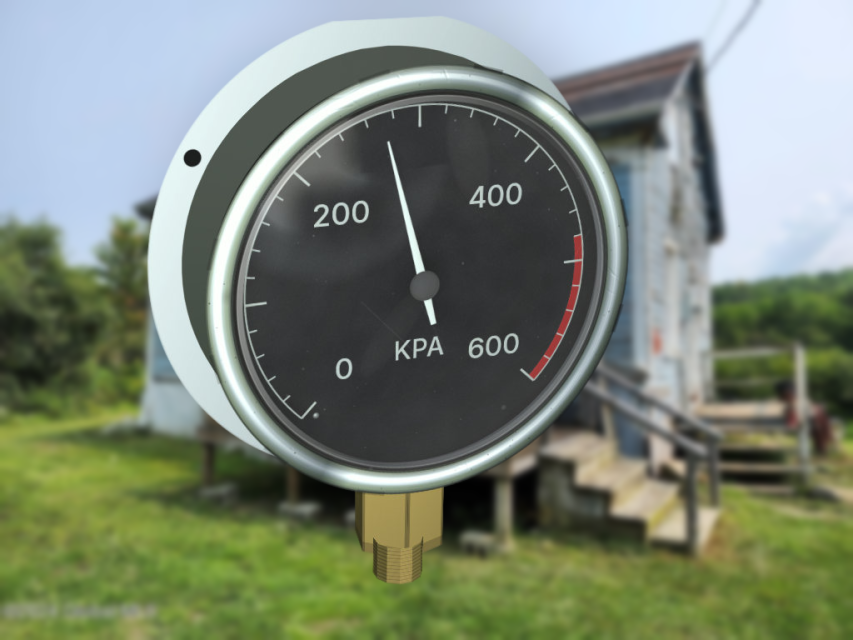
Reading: {"value": 270, "unit": "kPa"}
